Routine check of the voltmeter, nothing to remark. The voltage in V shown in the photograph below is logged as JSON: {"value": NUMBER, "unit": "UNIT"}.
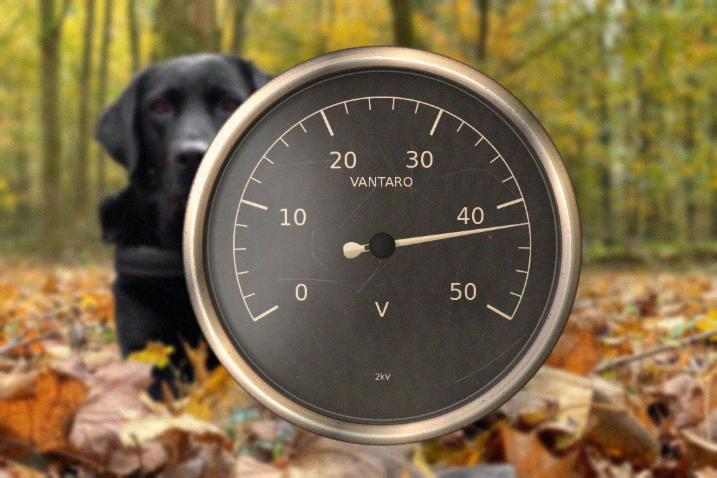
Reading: {"value": 42, "unit": "V"}
